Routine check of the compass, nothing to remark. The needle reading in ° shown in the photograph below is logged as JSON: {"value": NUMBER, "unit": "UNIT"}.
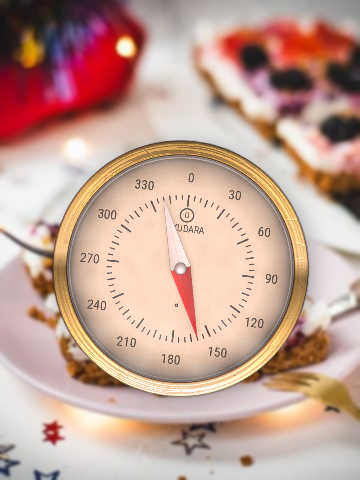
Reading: {"value": 160, "unit": "°"}
